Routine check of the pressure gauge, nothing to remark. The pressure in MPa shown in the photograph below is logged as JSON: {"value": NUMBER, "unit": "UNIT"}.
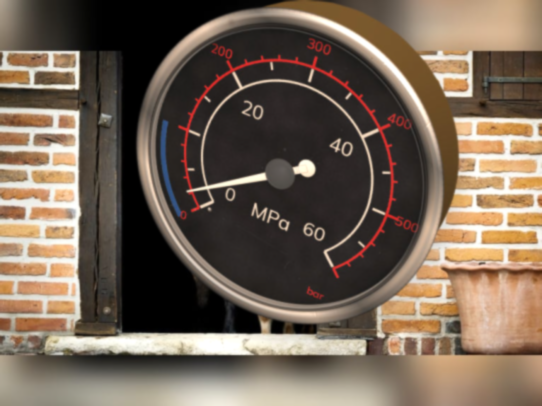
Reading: {"value": 2.5, "unit": "MPa"}
